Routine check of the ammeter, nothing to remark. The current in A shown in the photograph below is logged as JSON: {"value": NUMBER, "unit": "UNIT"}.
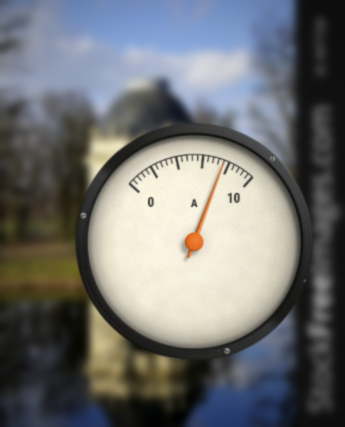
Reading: {"value": 7.6, "unit": "A"}
